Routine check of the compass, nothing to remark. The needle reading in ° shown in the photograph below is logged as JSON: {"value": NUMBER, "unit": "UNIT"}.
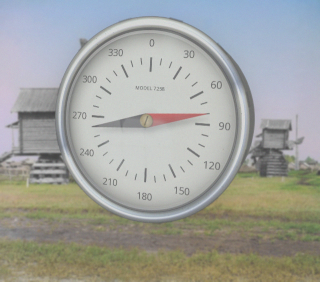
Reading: {"value": 80, "unit": "°"}
